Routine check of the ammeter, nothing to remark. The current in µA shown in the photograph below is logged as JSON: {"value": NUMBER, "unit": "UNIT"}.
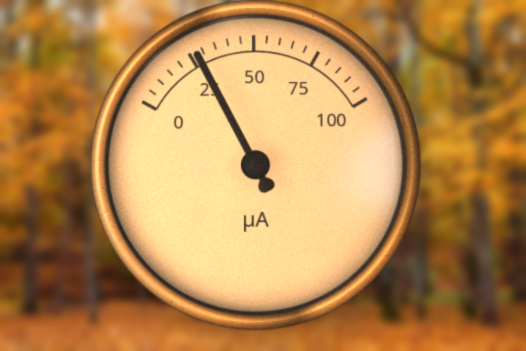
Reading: {"value": 27.5, "unit": "µA"}
